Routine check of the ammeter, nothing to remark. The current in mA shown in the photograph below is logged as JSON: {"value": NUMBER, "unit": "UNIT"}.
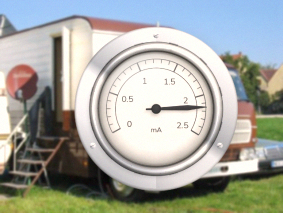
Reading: {"value": 2.15, "unit": "mA"}
